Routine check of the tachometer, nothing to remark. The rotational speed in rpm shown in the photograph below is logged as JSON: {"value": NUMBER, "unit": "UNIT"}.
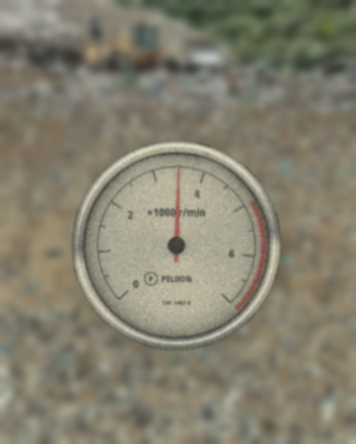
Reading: {"value": 3500, "unit": "rpm"}
